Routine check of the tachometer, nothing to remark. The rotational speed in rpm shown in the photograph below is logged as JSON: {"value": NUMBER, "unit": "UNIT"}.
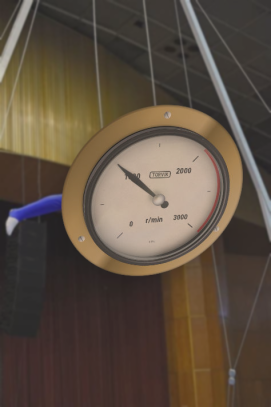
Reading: {"value": 1000, "unit": "rpm"}
